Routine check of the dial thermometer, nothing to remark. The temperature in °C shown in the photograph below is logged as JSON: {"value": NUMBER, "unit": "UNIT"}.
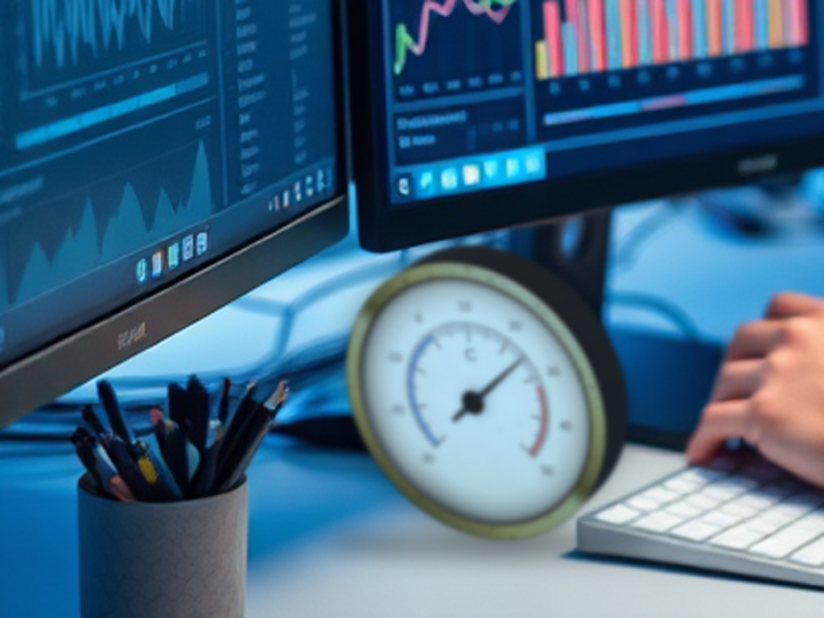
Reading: {"value": 25, "unit": "°C"}
